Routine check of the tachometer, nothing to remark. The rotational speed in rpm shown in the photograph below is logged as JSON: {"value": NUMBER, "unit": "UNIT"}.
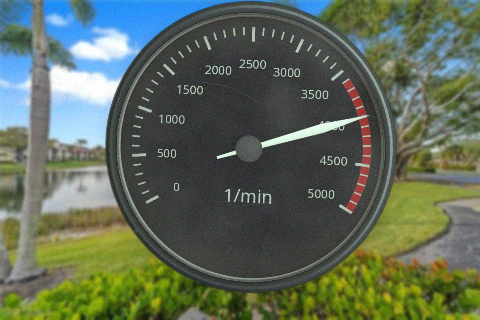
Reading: {"value": 4000, "unit": "rpm"}
